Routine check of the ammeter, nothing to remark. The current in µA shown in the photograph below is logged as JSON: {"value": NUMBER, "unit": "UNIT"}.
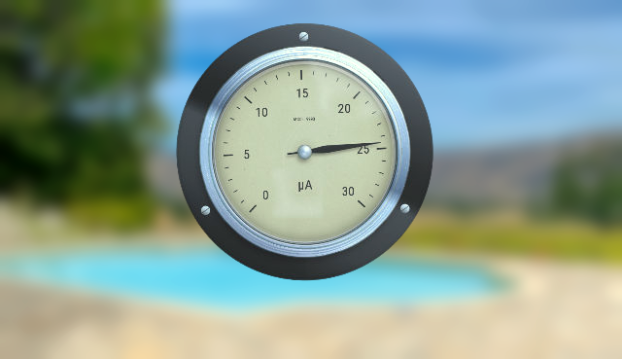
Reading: {"value": 24.5, "unit": "µA"}
